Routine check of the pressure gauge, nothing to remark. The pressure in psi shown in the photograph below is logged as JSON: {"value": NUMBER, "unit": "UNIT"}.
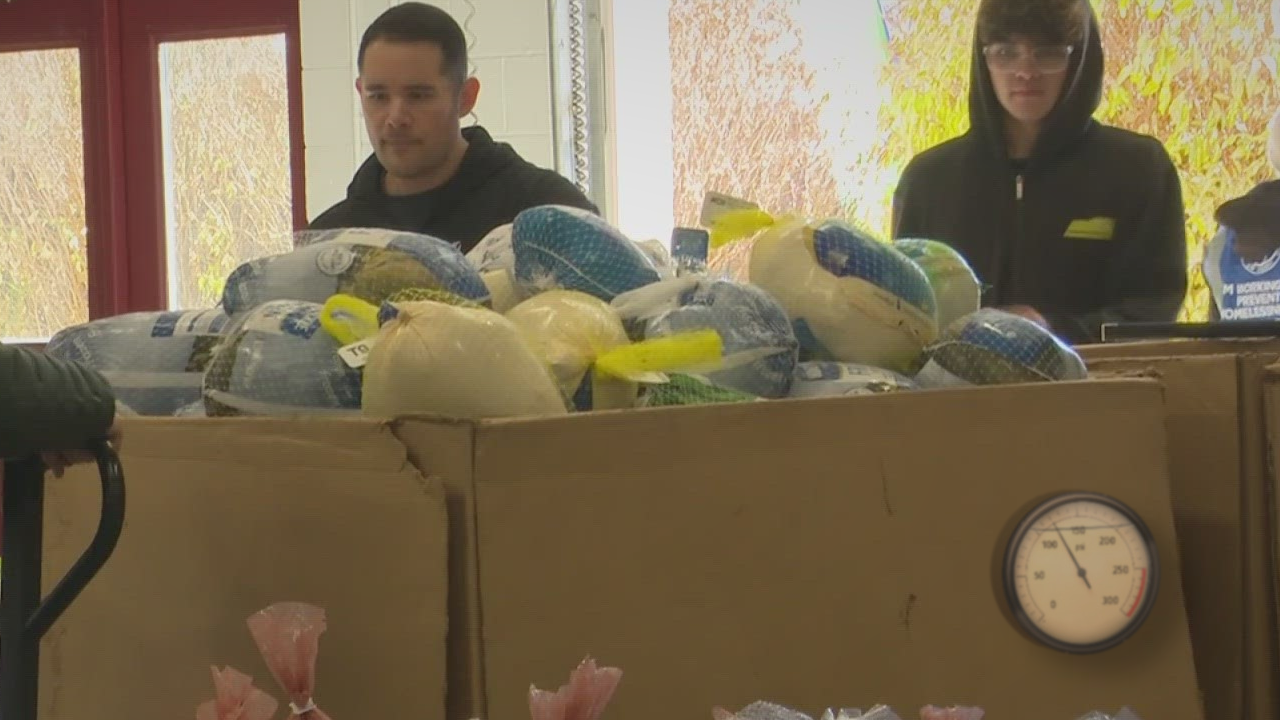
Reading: {"value": 120, "unit": "psi"}
